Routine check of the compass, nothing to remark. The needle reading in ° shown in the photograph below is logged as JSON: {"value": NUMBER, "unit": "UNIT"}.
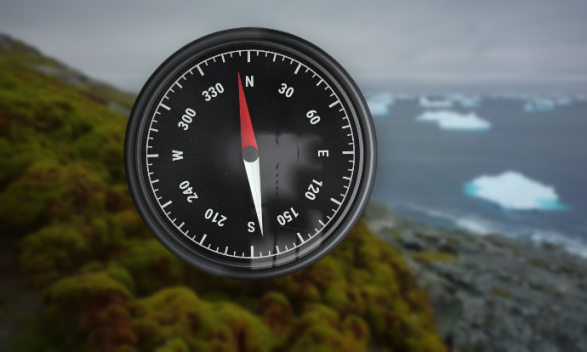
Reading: {"value": 352.5, "unit": "°"}
